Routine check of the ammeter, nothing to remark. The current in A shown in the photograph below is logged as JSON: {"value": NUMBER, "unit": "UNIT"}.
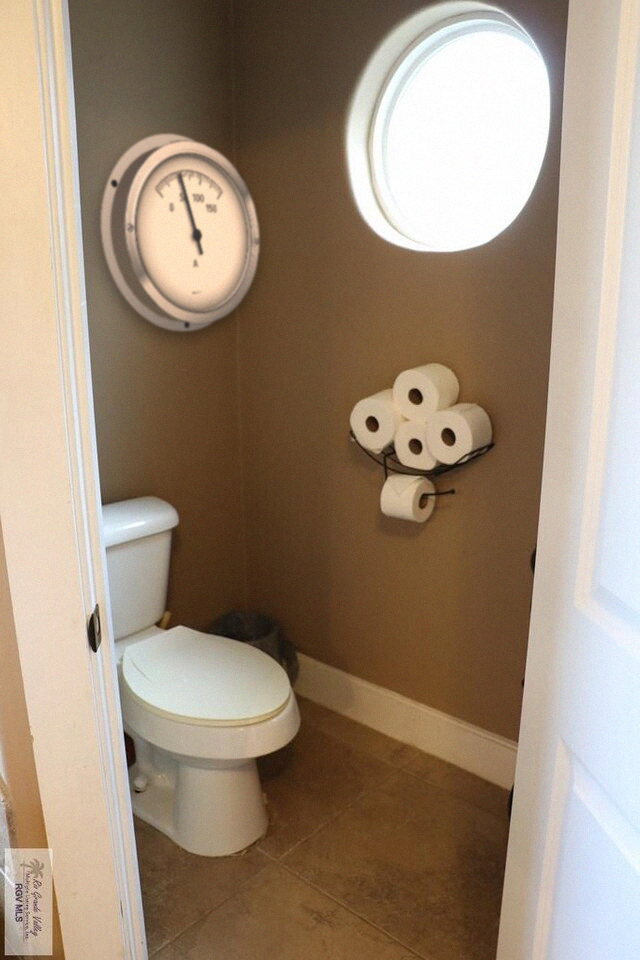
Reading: {"value": 50, "unit": "A"}
